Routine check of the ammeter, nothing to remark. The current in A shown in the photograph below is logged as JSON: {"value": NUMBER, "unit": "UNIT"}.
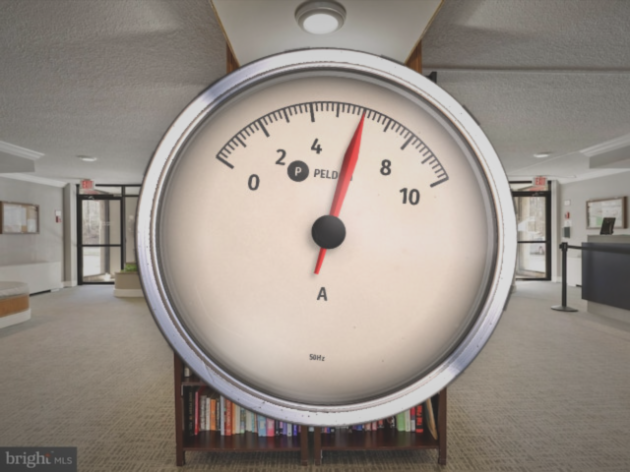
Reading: {"value": 6, "unit": "A"}
